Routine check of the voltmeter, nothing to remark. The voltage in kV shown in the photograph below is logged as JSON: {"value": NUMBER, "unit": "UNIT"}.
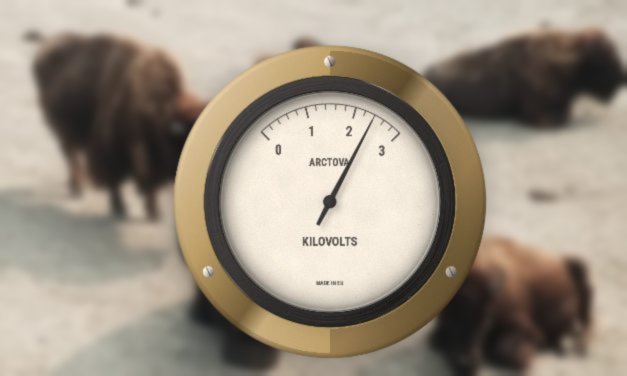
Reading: {"value": 2.4, "unit": "kV"}
